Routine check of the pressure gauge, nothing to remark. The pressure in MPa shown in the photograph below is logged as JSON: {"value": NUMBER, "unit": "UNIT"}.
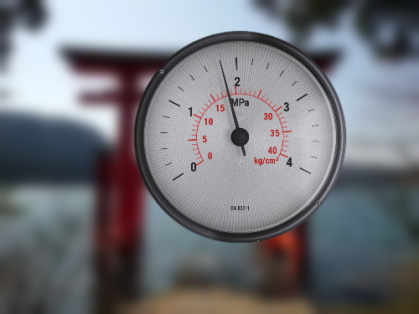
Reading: {"value": 1.8, "unit": "MPa"}
